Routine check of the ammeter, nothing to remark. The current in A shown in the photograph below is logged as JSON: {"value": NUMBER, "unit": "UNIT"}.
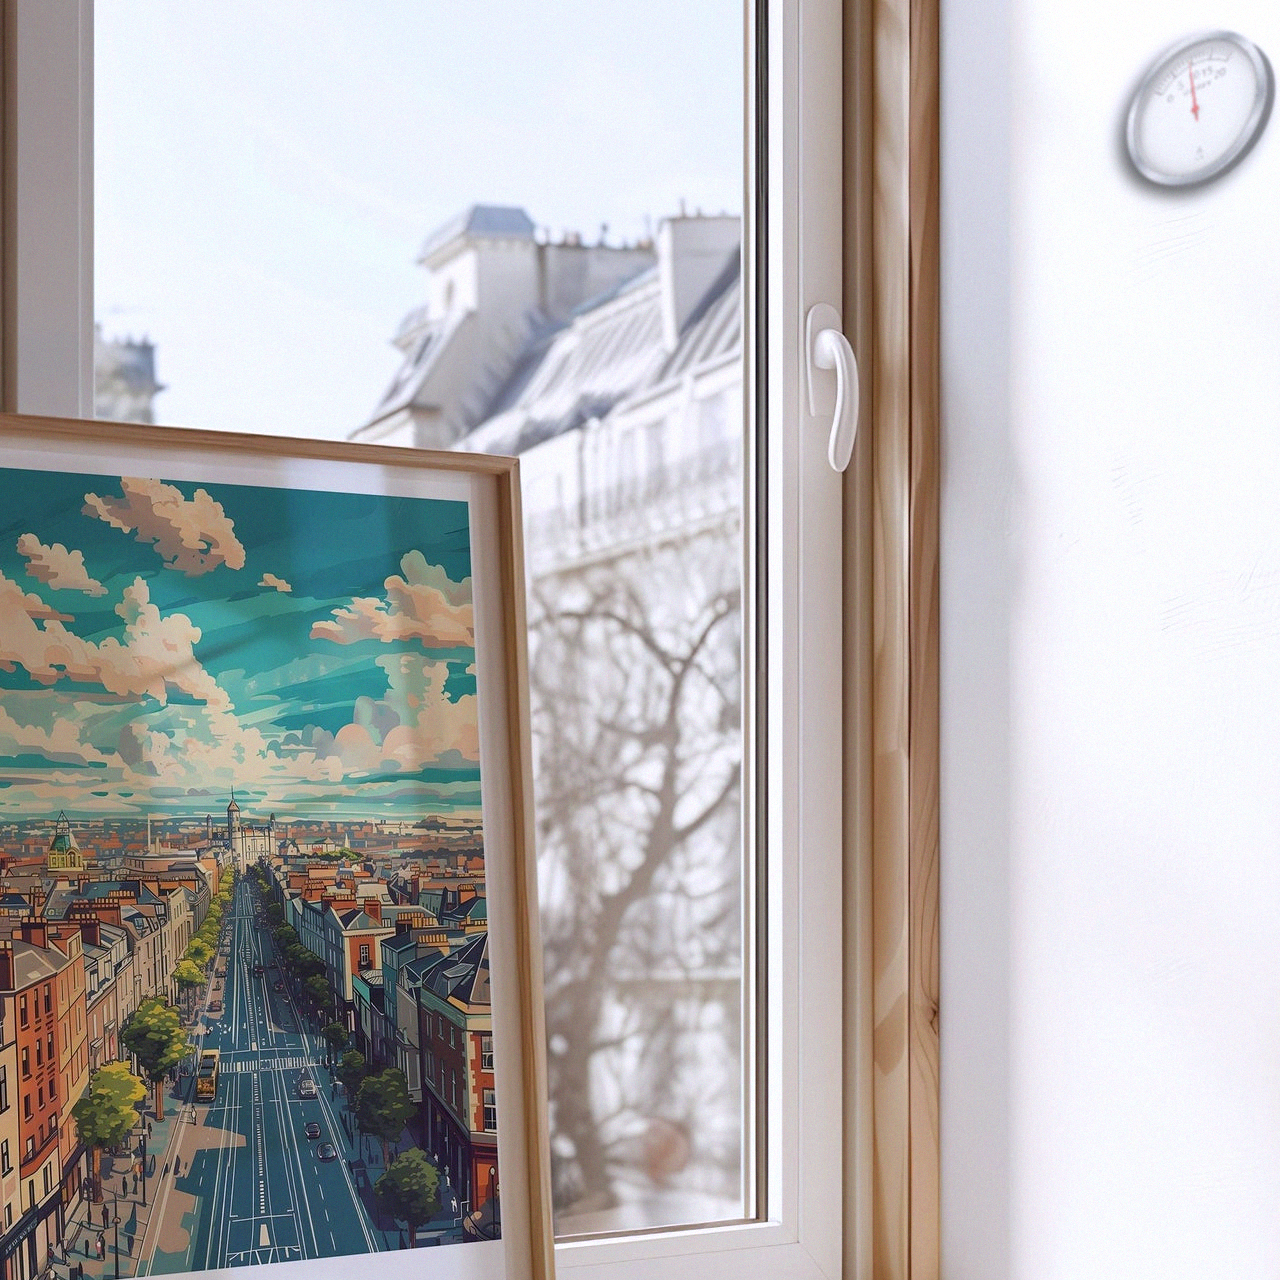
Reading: {"value": 10, "unit": "A"}
